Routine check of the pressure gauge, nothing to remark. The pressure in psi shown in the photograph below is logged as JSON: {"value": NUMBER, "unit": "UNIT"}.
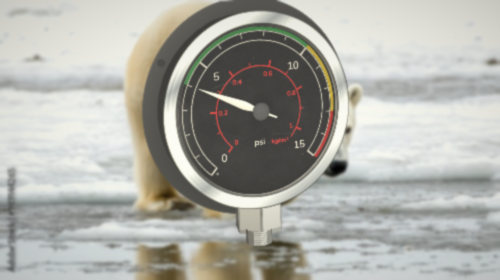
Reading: {"value": 4, "unit": "psi"}
